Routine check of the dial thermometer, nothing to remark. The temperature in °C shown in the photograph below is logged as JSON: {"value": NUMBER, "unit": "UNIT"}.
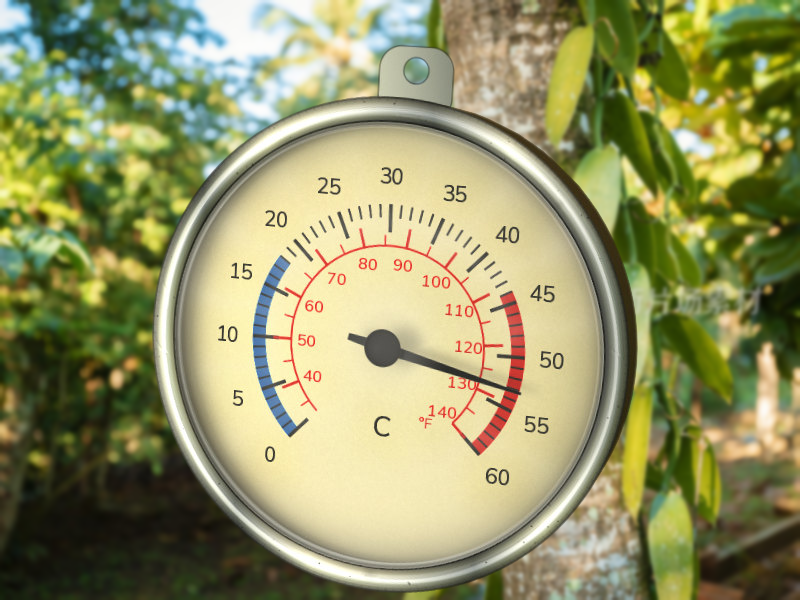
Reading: {"value": 53, "unit": "°C"}
